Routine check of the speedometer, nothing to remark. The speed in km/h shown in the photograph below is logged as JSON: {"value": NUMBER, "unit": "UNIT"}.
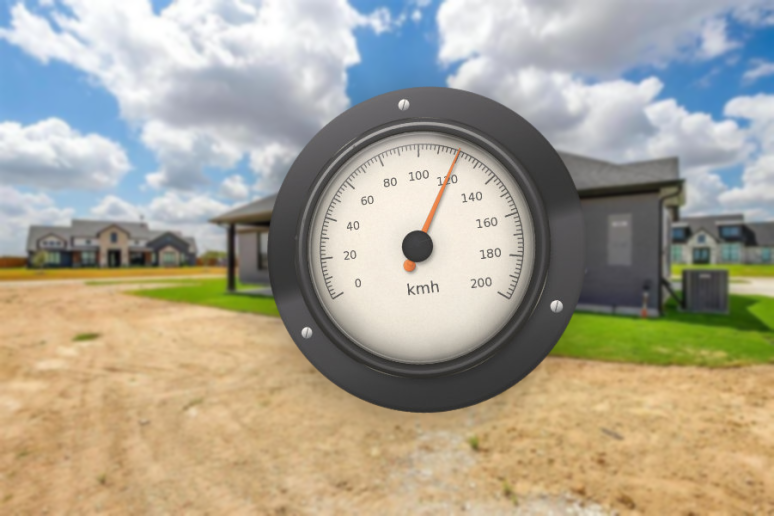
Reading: {"value": 120, "unit": "km/h"}
